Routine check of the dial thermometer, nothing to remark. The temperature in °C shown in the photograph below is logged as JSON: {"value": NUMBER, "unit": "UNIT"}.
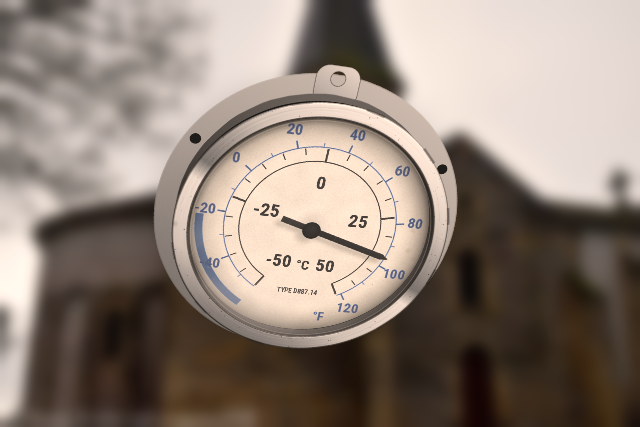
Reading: {"value": 35, "unit": "°C"}
